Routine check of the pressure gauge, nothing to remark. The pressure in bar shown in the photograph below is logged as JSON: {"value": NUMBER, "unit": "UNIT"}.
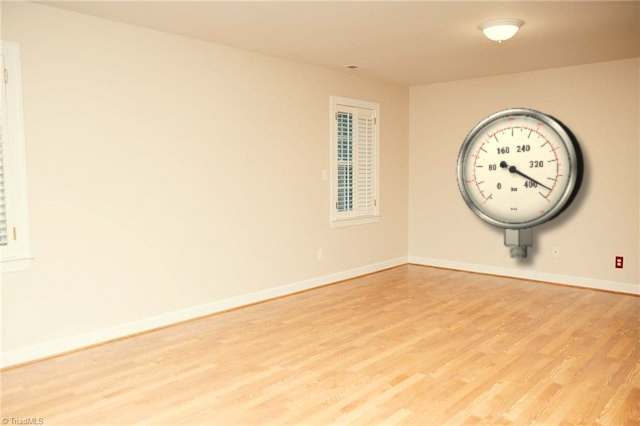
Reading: {"value": 380, "unit": "bar"}
